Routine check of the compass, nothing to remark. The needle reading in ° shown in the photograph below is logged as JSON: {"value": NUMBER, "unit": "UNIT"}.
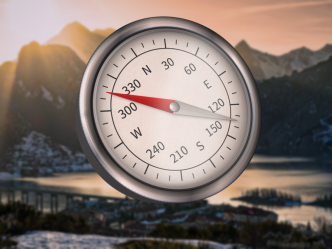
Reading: {"value": 315, "unit": "°"}
